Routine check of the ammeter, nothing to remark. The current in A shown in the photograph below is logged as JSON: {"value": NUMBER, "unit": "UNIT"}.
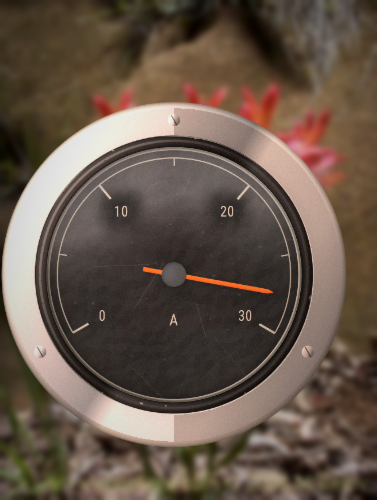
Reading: {"value": 27.5, "unit": "A"}
